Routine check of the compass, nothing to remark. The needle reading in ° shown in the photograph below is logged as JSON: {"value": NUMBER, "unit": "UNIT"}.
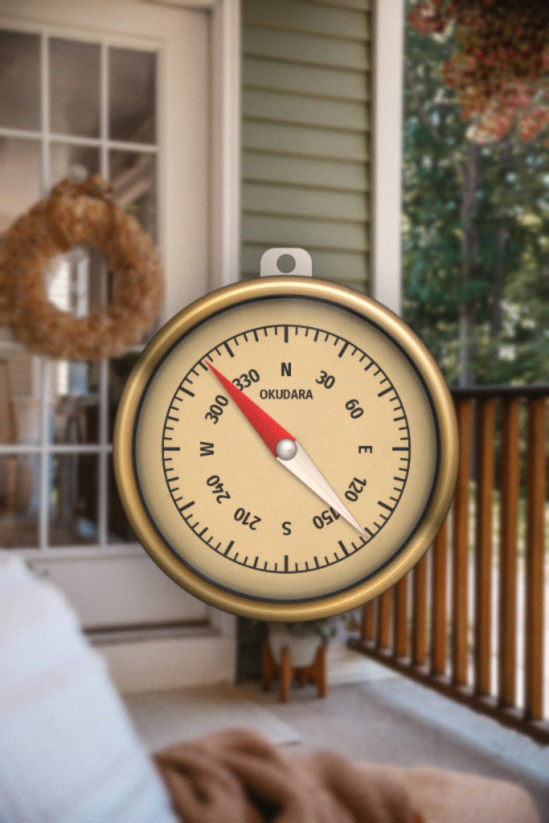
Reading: {"value": 317.5, "unit": "°"}
